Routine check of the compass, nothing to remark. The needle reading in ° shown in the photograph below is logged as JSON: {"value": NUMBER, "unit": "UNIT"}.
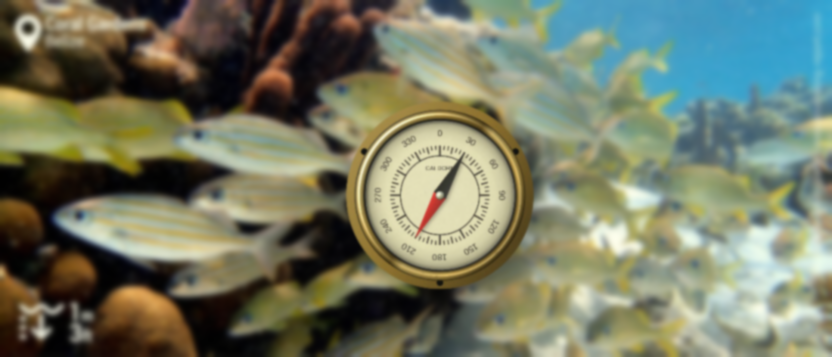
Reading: {"value": 210, "unit": "°"}
